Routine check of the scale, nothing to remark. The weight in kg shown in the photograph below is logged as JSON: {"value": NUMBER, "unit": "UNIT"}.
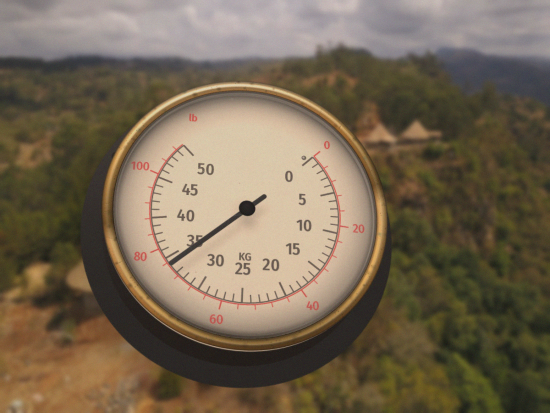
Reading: {"value": 34, "unit": "kg"}
